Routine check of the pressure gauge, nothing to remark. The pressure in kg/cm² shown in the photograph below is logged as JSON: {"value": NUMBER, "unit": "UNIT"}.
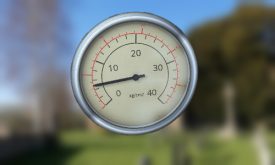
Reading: {"value": 5, "unit": "kg/cm²"}
